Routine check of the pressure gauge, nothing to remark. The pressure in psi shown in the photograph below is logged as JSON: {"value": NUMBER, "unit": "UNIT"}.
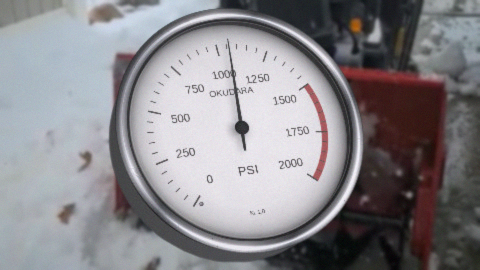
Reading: {"value": 1050, "unit": "psi"}
